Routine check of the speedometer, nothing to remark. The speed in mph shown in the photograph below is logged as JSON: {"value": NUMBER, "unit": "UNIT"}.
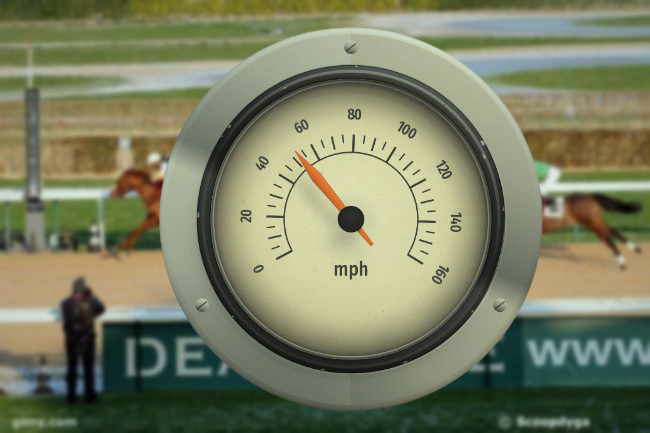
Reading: {"value": 52.5, "unit": "mph"}
